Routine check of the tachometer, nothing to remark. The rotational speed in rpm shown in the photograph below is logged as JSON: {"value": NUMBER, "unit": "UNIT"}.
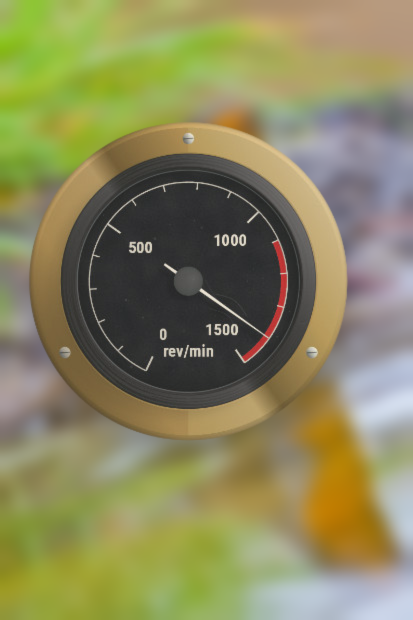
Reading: {"value": 1400, "unit": "rpm"}
